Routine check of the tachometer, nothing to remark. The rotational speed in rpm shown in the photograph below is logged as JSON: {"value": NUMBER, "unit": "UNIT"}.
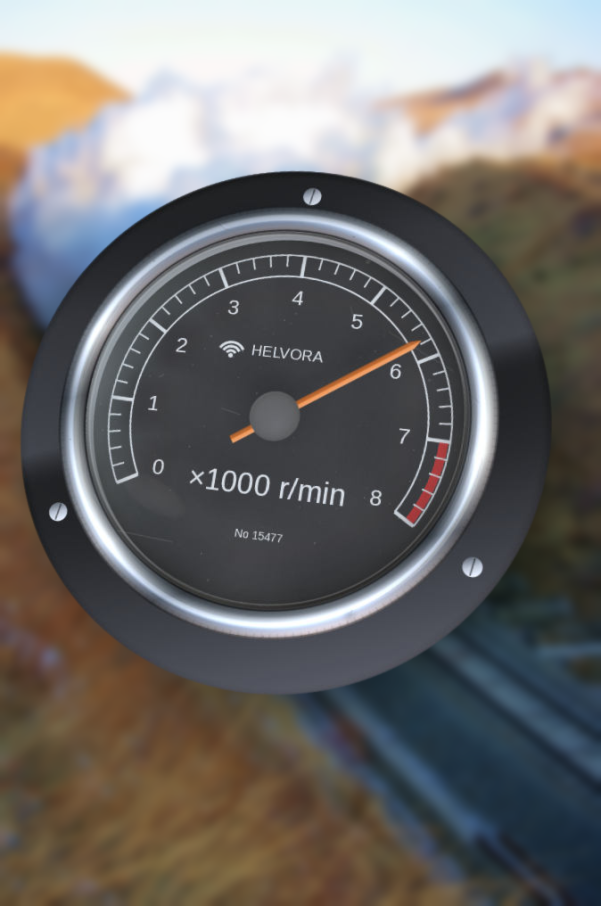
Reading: {"value": 5800, "unit": "rpm"}
